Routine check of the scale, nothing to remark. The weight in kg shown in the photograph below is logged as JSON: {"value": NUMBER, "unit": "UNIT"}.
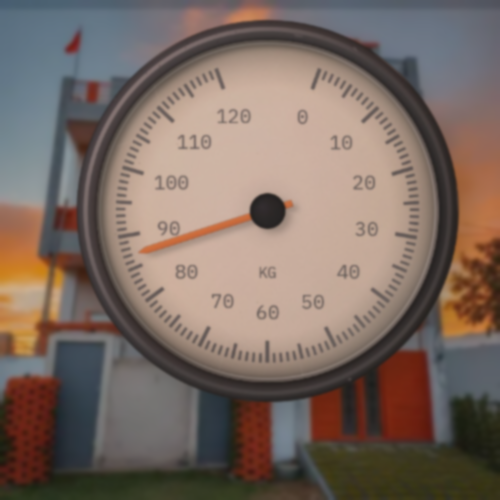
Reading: {"value": 87, "unit": "kg"}
